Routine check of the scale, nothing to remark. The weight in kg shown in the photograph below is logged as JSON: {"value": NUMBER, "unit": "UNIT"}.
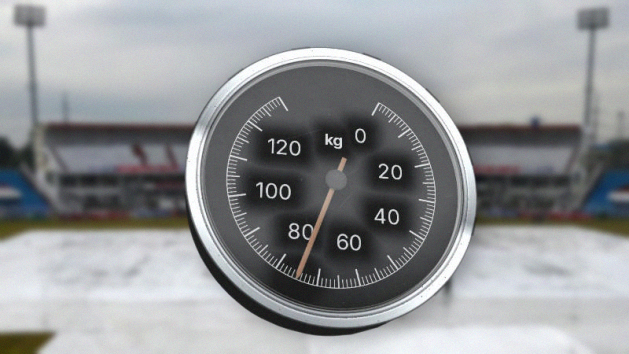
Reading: {"value": 75, "unit": "kg"}
